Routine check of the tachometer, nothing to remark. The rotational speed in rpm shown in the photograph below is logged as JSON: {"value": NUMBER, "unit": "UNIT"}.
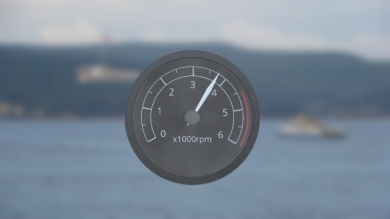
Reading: {"value": 3750, "unit": "rpm"}
